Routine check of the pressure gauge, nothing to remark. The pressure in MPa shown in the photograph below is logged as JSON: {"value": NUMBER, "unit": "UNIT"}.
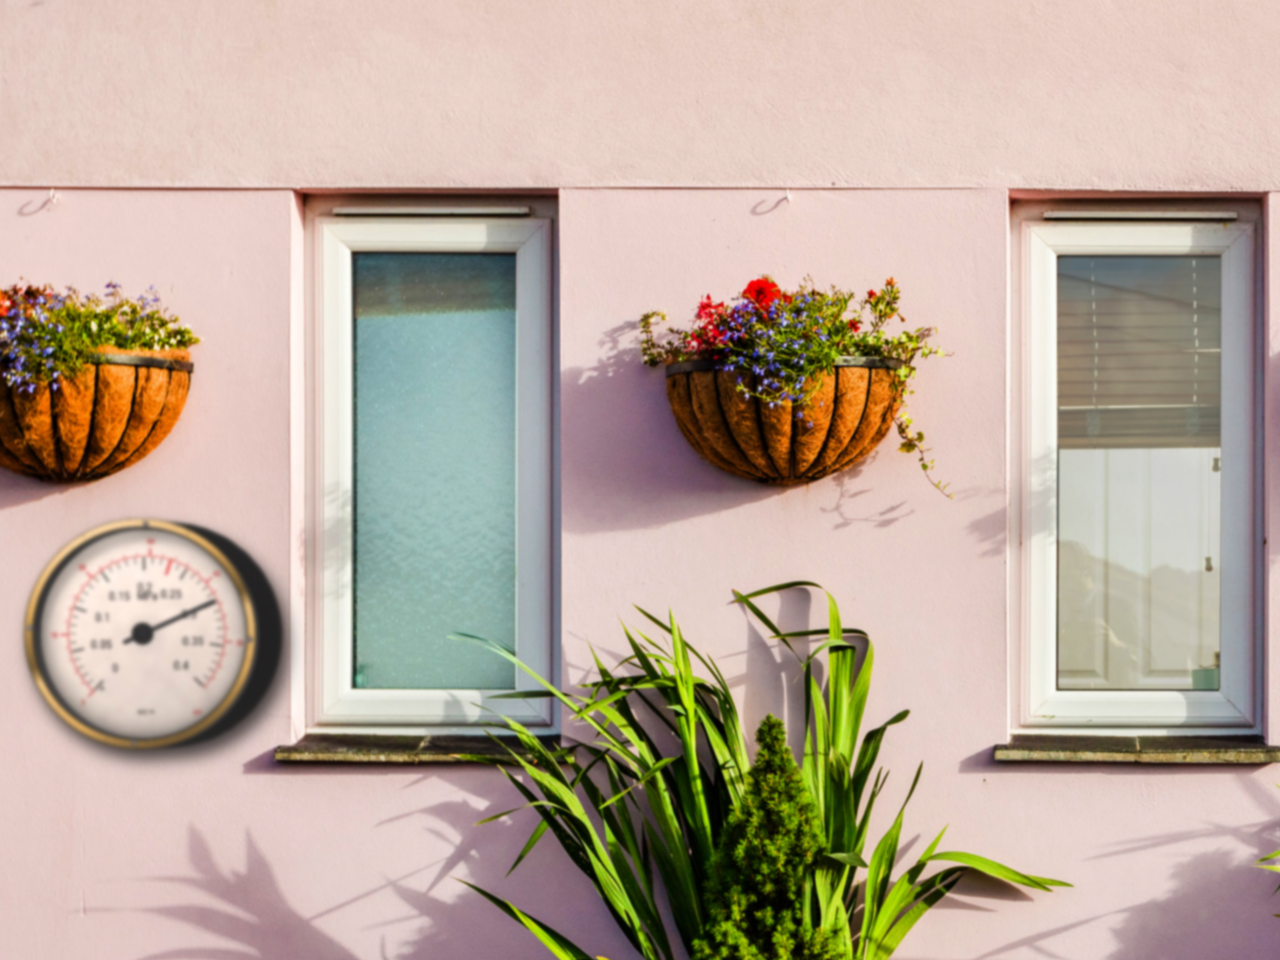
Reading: {"value": 0.3, "unit": "MPa"}
